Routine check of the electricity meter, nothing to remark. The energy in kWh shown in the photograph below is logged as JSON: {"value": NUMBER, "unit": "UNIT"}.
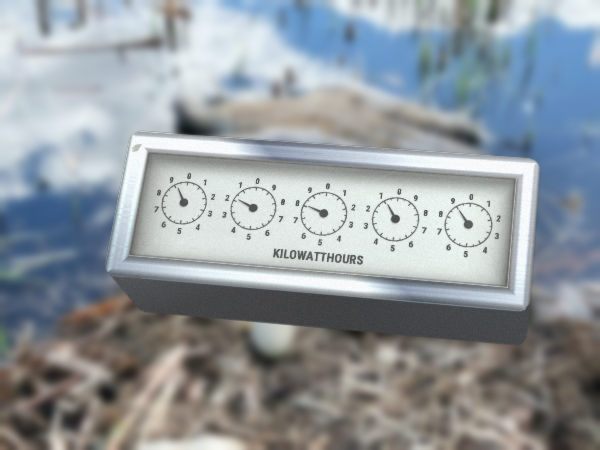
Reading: {"value": 91809, "unit": "kWh"}
